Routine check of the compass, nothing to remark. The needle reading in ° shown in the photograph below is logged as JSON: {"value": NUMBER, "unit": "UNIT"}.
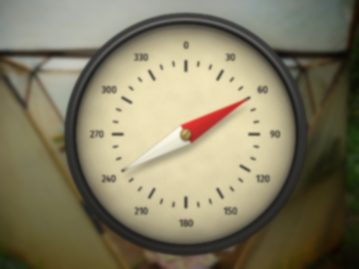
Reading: {"value": 60, "unit": "°"}
